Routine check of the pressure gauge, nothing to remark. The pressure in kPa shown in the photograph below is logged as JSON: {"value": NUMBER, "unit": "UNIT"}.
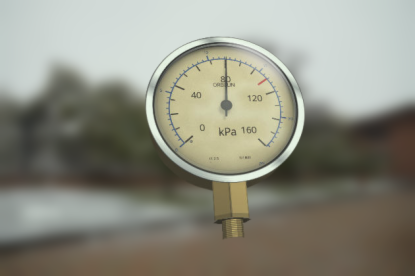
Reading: {"value": 80, "unit": "kPa"}
